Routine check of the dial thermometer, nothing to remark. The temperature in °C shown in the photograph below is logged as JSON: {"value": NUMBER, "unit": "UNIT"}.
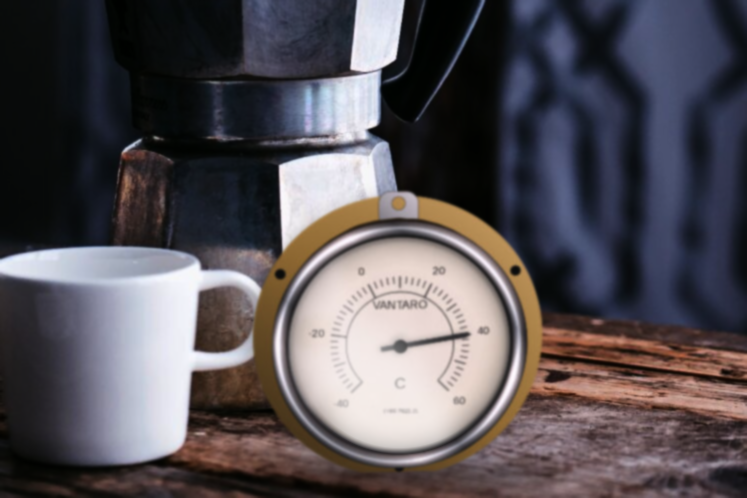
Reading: {"value": 40, "unit": "°C"}
